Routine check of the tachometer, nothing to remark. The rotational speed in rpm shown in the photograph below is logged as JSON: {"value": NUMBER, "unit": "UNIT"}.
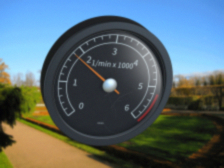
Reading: {"value": 1800, "unit": "rpm"}
